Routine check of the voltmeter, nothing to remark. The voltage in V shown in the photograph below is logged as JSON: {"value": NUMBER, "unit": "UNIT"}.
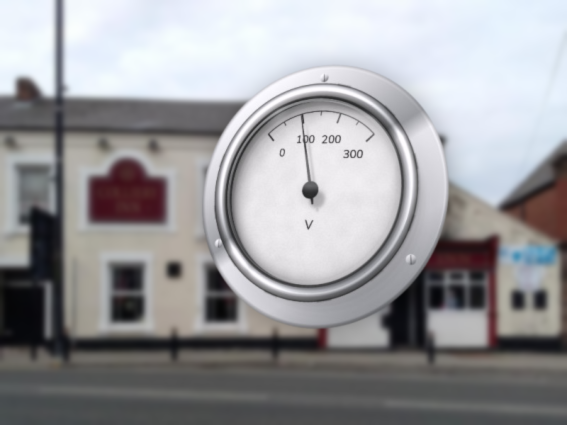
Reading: {"value": 100, "unit": "V"}
